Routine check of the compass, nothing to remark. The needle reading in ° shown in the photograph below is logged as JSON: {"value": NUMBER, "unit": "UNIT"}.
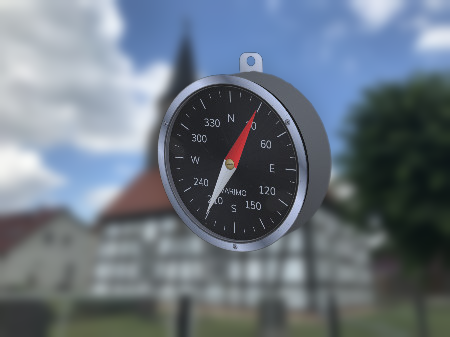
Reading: {"value": 30, "unit": "°"}
